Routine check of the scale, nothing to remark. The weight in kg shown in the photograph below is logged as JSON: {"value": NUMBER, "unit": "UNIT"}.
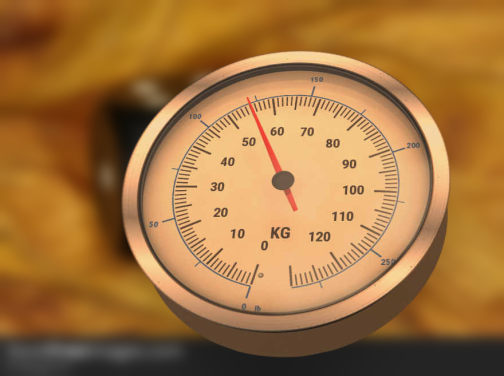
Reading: {"value": 55, "unit": "kg"}
